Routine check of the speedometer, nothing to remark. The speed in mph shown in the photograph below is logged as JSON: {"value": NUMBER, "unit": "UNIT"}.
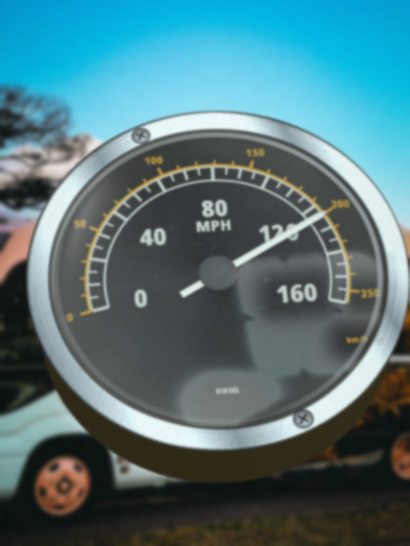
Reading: {"value": 125, "unit": "mph"}
